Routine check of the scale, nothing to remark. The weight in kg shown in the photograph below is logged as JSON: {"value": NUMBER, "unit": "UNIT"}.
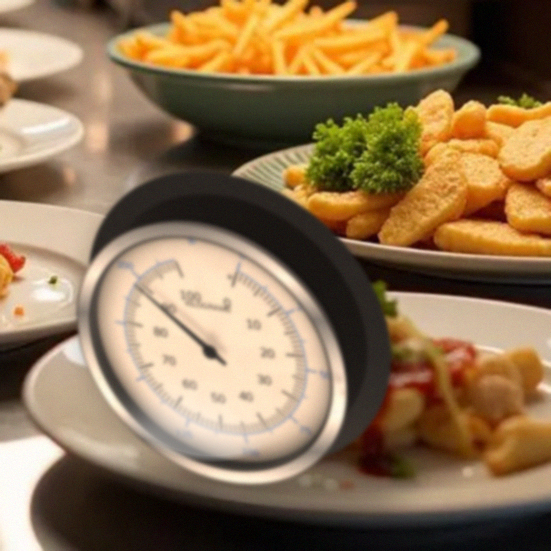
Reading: {"value": 90, "unit": "kg"}
